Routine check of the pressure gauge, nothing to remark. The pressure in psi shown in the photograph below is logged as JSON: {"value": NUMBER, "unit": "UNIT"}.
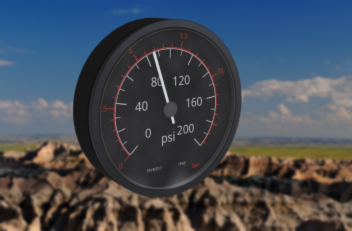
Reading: {"value": 85, "unit": "psi"}
